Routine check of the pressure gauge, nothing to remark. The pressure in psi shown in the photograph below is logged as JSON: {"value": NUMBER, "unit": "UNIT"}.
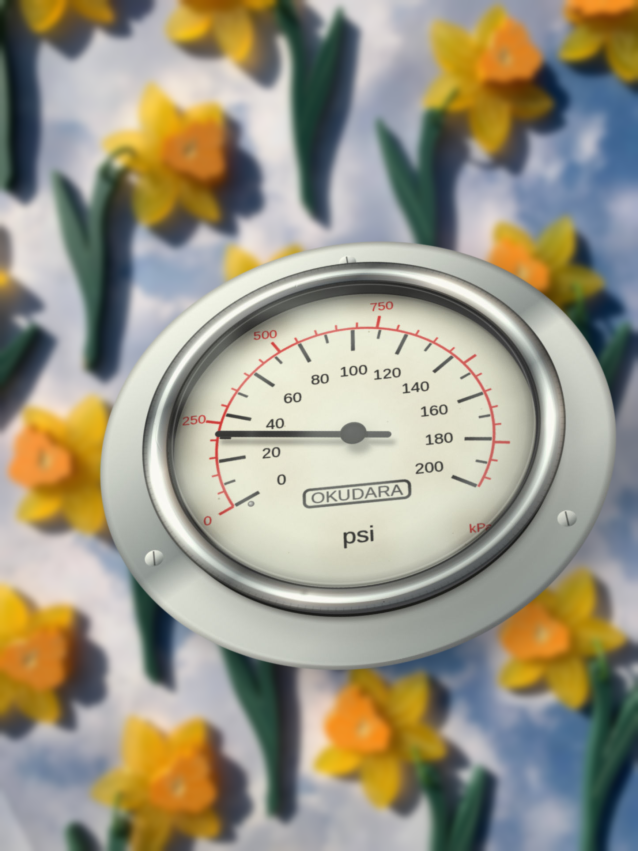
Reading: {"value": 30, "unit": "psi"}
